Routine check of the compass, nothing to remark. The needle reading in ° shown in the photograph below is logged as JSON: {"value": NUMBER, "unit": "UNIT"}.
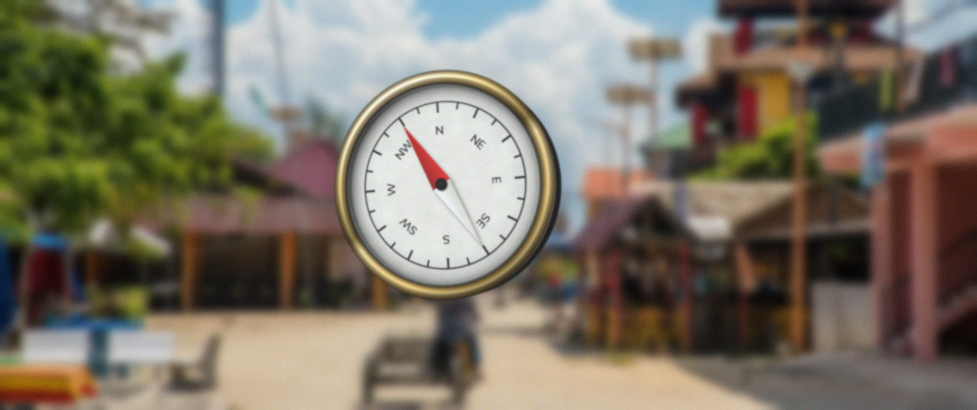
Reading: {"value": 330, "unit": "°"}
